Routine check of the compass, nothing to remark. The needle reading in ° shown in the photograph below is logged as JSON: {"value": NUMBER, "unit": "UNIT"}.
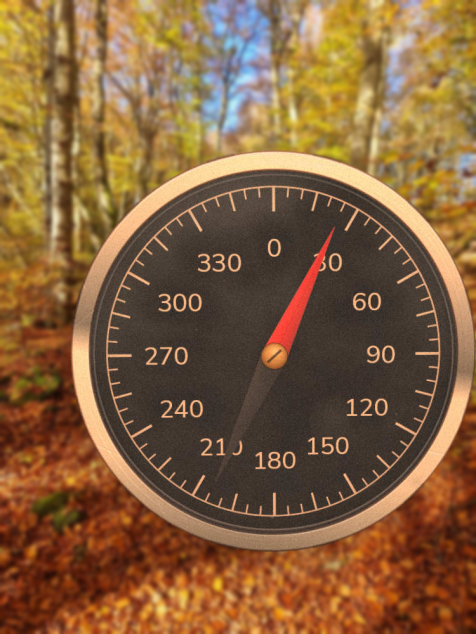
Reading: {"value": 25, "unit": "°"}
